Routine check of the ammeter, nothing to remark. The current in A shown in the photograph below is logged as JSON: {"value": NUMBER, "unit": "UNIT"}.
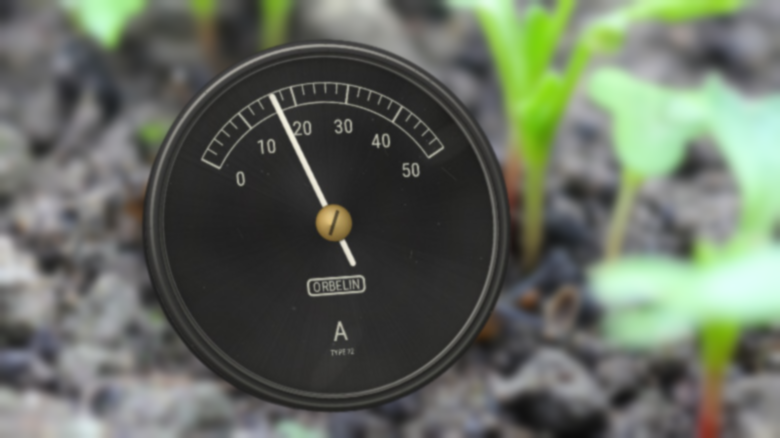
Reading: {"value": 16, "unit": "A"}
